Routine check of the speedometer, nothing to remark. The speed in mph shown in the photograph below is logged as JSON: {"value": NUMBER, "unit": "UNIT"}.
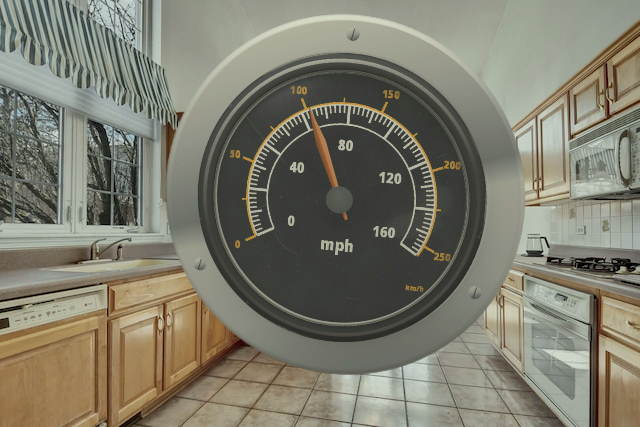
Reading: {"value": 64, "unit": "mph"}
